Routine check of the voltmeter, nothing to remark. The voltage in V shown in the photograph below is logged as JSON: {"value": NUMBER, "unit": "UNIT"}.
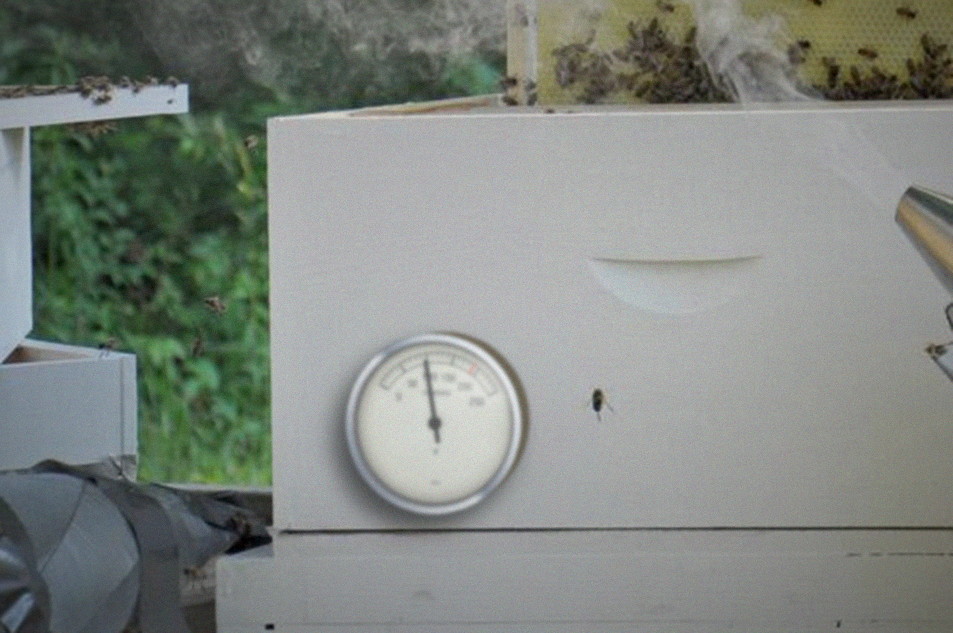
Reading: {"value": 100, "unit": "V"}
